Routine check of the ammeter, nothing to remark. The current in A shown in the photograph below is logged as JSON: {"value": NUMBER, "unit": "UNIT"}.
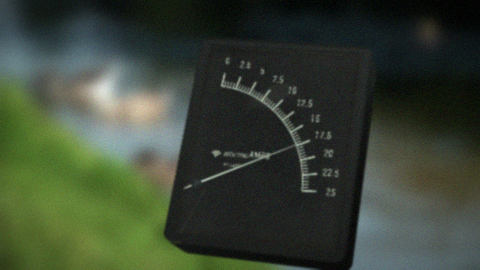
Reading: {"value": 17.5, "unit": "A"}
